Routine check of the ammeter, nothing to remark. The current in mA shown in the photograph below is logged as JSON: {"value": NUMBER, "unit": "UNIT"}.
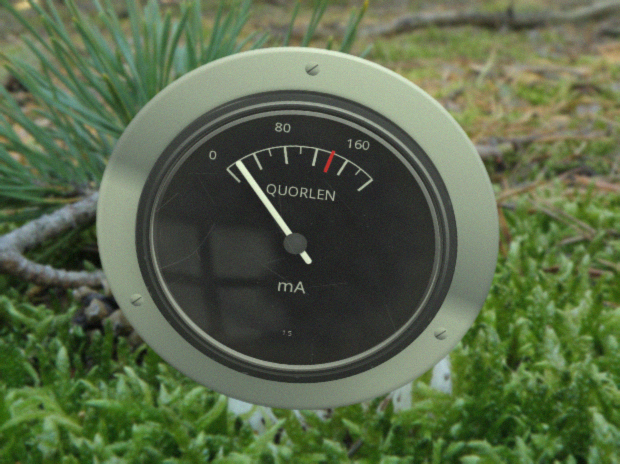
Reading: {"value": 20, "unit": "mA"}
